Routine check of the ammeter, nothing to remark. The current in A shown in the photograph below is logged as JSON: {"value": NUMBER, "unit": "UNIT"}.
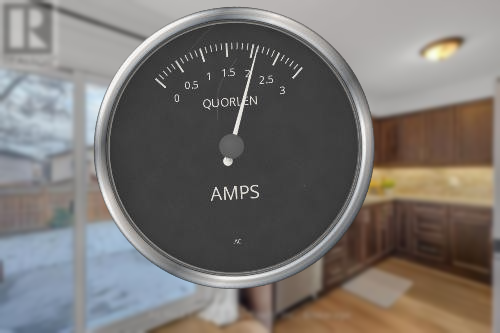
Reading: {"value": 2.1, "unit": "A"}
